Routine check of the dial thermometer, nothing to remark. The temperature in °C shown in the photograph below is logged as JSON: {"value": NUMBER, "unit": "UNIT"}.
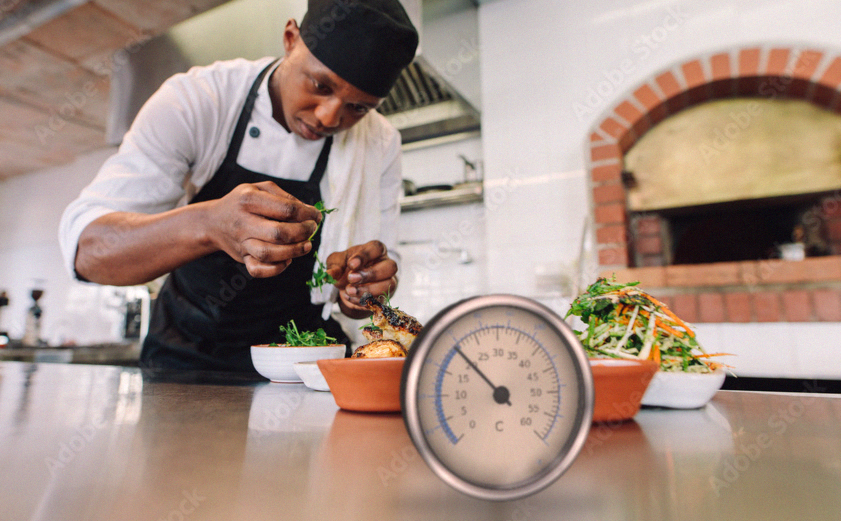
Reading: {"value": 20, "unit": "°C"}
